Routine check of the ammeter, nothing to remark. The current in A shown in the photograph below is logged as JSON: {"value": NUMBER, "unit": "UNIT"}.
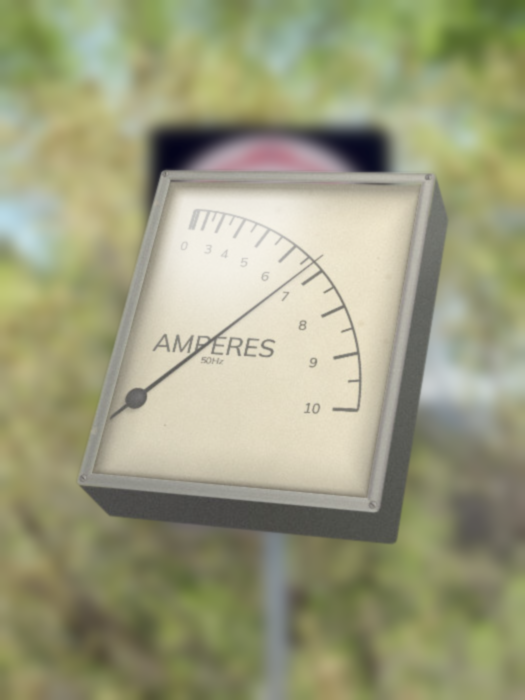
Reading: {"value": 6.75, "unit": "A"}
